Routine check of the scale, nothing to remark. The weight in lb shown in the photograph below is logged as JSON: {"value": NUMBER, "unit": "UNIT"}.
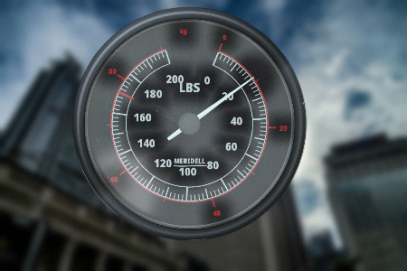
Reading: {"value": 20, "unit": "lb"}
